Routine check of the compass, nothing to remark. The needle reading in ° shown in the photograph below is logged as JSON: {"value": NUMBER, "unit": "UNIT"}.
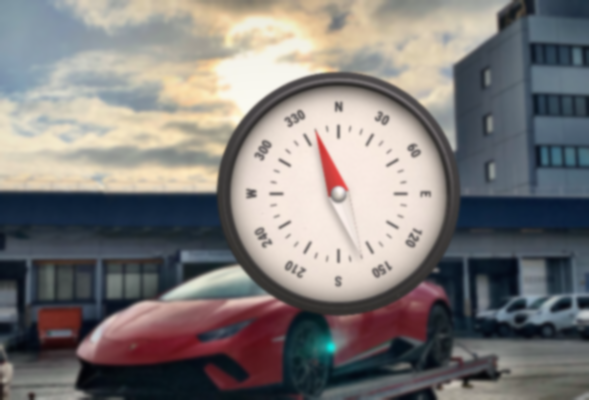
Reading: {"value": 340, "unit": "°"}
